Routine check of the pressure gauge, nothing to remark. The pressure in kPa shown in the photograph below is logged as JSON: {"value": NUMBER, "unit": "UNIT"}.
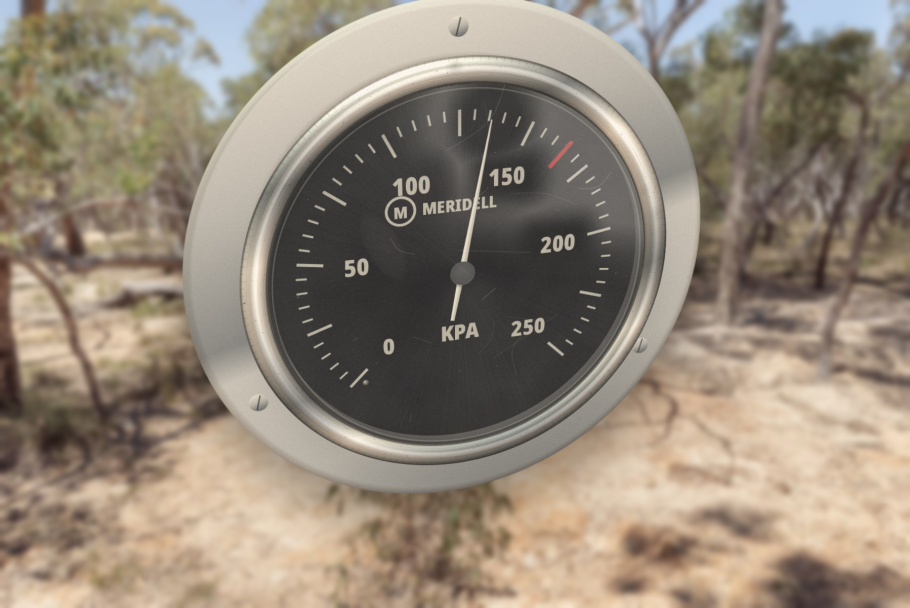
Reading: {"value": 135, "unit": "kPa"}
